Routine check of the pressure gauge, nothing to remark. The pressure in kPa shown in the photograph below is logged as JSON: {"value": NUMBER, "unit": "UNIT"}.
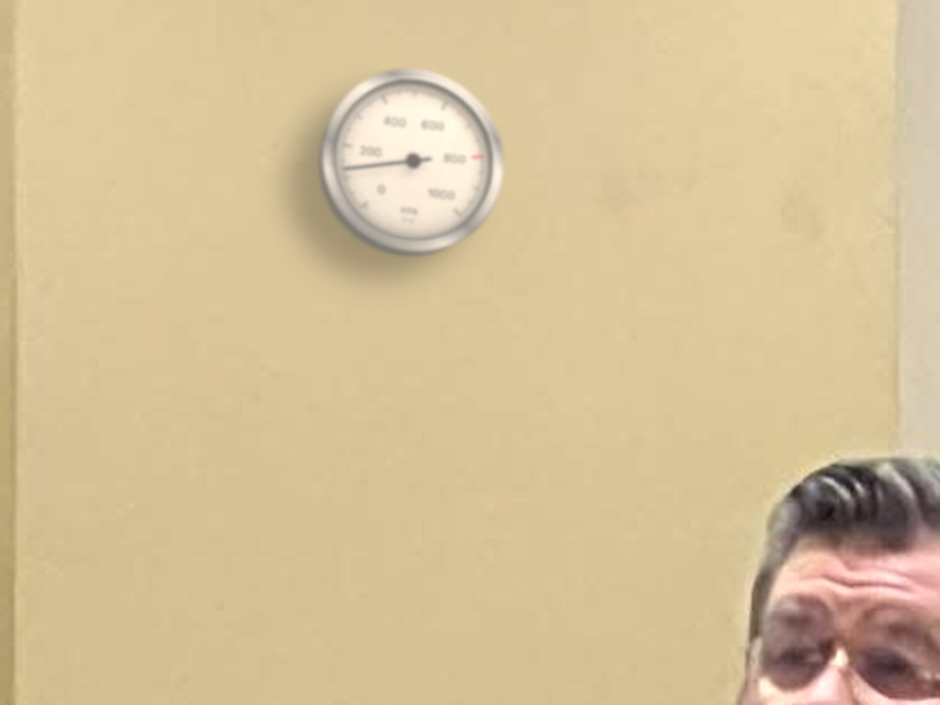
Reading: {"value": 125, "unit": "kPa"}
